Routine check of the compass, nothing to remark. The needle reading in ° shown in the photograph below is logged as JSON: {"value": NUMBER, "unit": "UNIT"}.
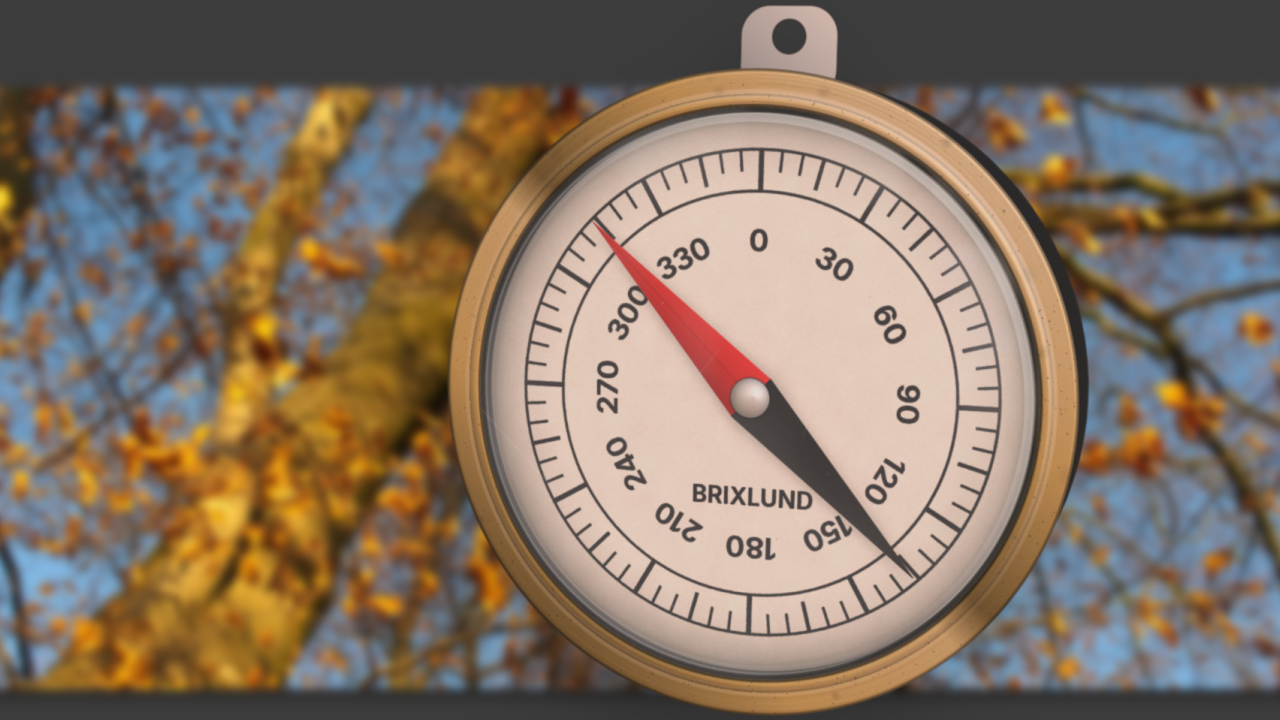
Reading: {"value": 315, "unit": "°"}
